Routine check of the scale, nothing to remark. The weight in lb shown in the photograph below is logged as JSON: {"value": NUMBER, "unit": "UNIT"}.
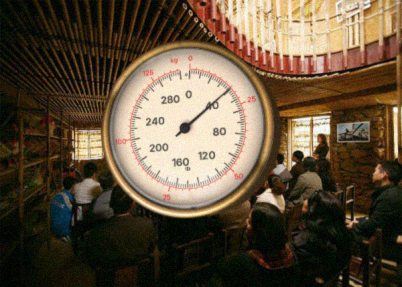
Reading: {"value": 40, "unit": "lb"}
